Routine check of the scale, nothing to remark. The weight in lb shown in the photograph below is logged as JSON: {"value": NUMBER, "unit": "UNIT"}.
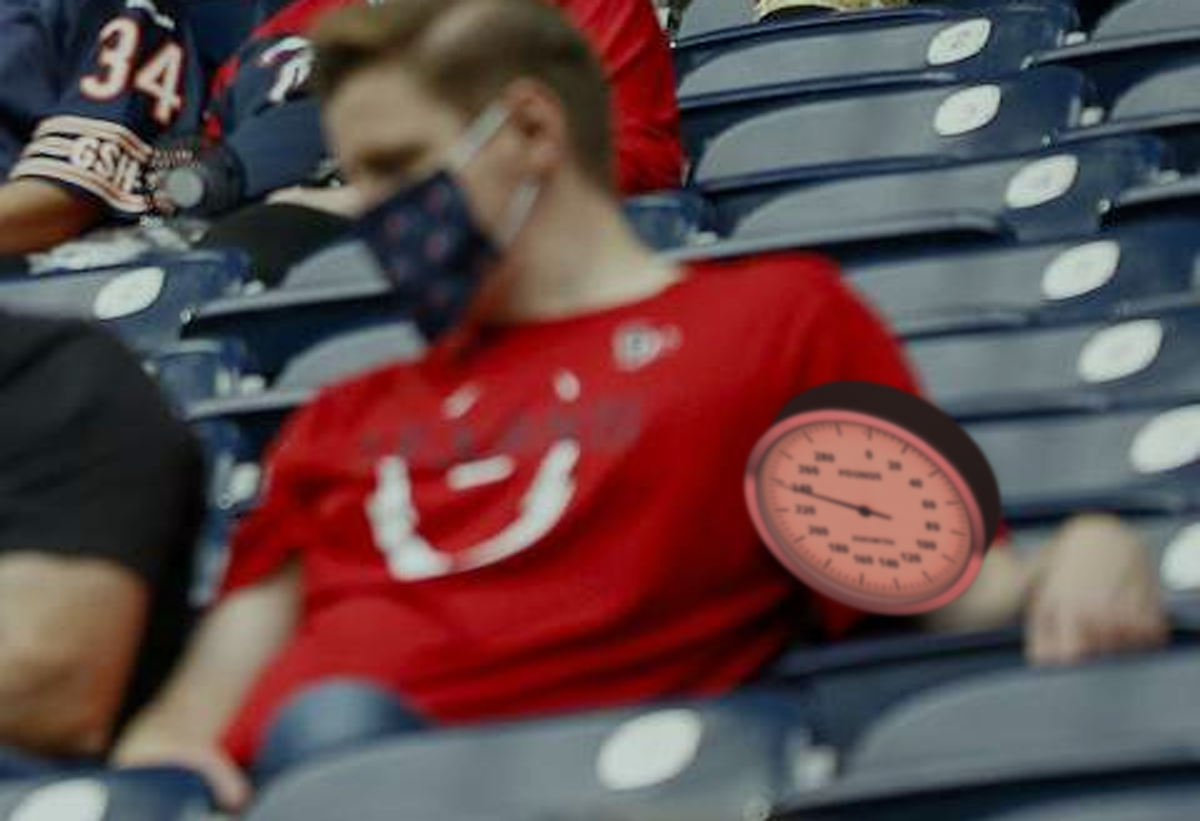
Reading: {"value": 240, "unit": "lb"}
